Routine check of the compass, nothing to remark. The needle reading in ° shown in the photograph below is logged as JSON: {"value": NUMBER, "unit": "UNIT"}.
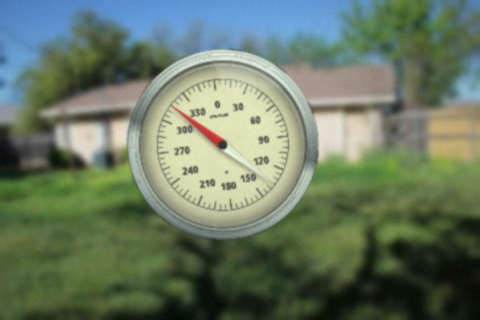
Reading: {"value": 315, "unit": "°"}
